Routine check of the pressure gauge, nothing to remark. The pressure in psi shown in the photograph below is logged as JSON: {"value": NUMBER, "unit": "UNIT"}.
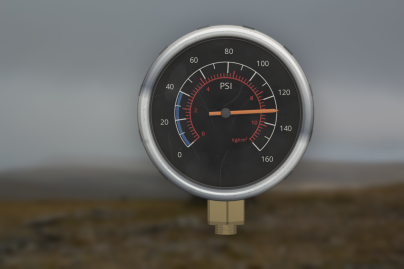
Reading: {"value": 130, "unit": "psi"}
